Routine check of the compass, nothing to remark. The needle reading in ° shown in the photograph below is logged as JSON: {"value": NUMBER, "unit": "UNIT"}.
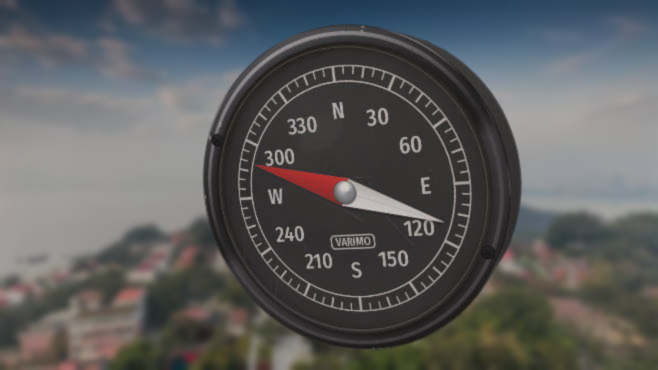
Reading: {"value": 290, "unit": "°"}
